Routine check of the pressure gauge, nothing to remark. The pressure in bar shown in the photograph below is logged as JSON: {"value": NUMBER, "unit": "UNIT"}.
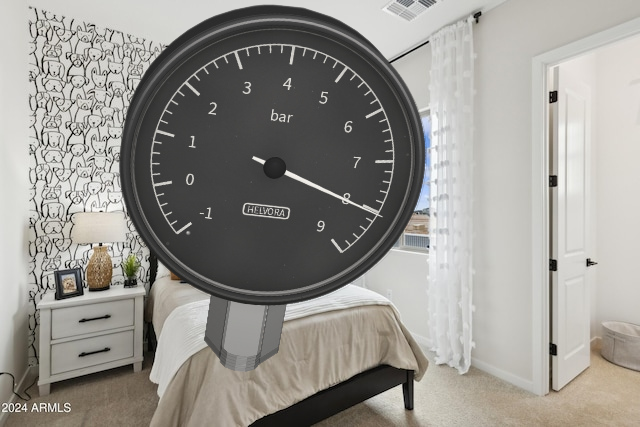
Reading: {"value": 8, "unit": "bar"}
